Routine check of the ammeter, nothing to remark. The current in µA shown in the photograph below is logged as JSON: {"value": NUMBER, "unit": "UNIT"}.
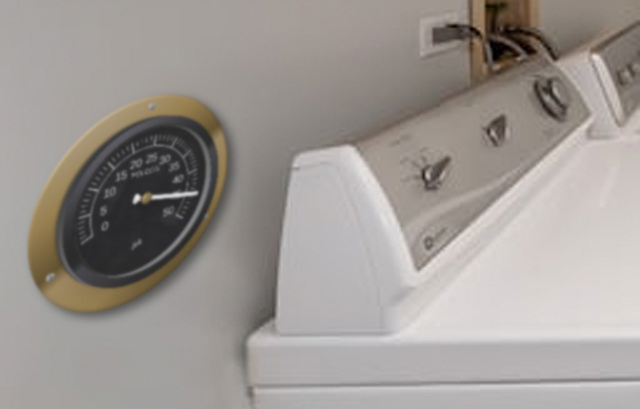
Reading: {"value": 45, "unit": "µA"}
